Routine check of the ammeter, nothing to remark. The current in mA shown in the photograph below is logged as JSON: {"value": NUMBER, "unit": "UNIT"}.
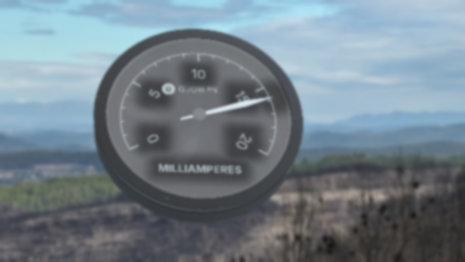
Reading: {"value": 16, "unit": "mA"}
